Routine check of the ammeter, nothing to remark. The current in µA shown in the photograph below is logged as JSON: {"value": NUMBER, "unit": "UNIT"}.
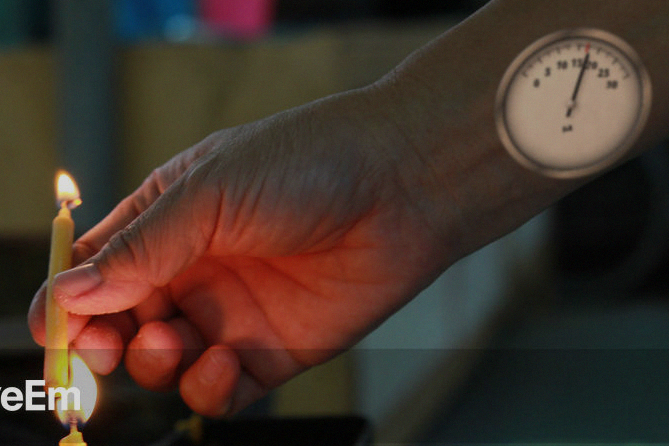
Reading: {"value": 17.5, "unit": "µA"}
